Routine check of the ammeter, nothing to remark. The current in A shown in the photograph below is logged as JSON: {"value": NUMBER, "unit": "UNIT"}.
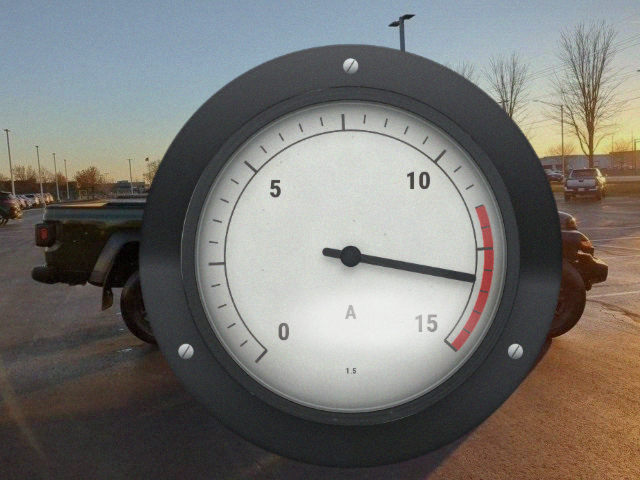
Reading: {"value": 13.25, "unit": "A"}
